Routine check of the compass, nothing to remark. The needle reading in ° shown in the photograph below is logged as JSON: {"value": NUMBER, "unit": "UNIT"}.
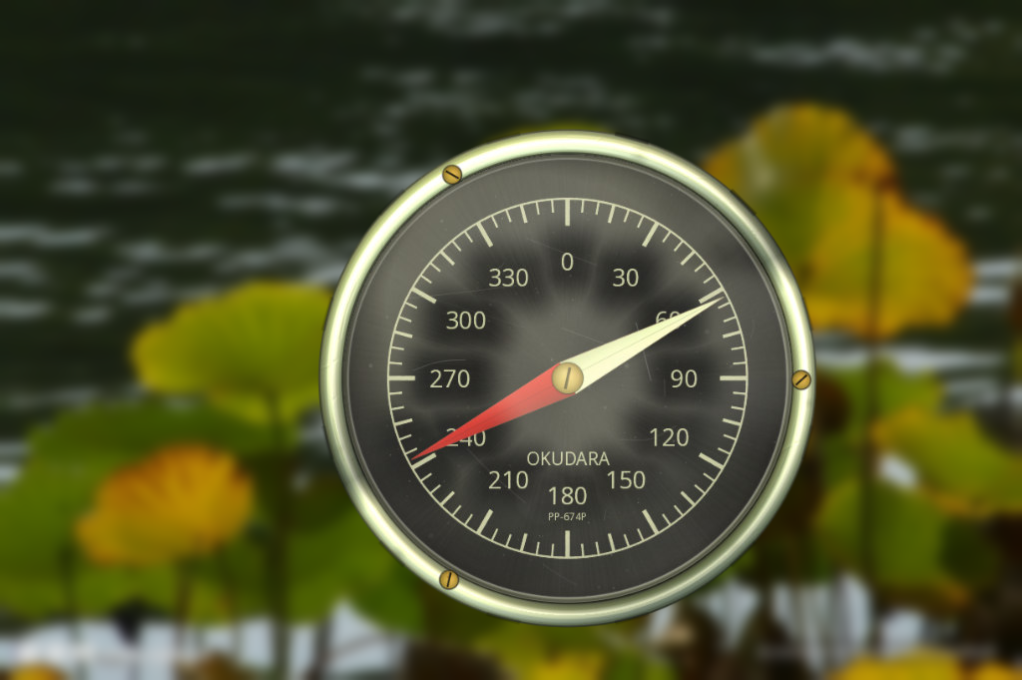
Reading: {"value": 242.5, "unit": "°"}
